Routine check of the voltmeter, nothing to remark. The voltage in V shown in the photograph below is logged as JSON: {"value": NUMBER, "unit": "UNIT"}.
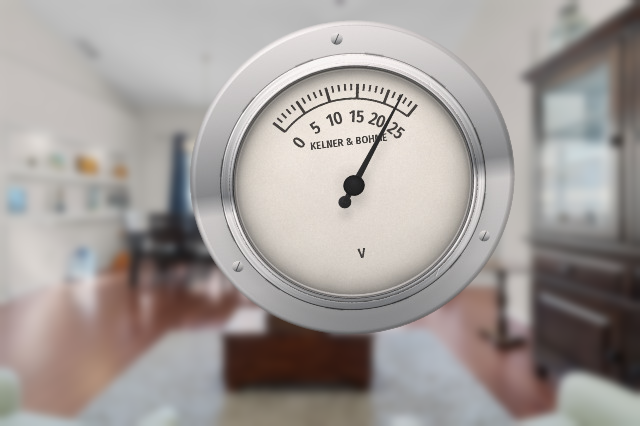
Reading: {"value": 22, "unit": "V"}
